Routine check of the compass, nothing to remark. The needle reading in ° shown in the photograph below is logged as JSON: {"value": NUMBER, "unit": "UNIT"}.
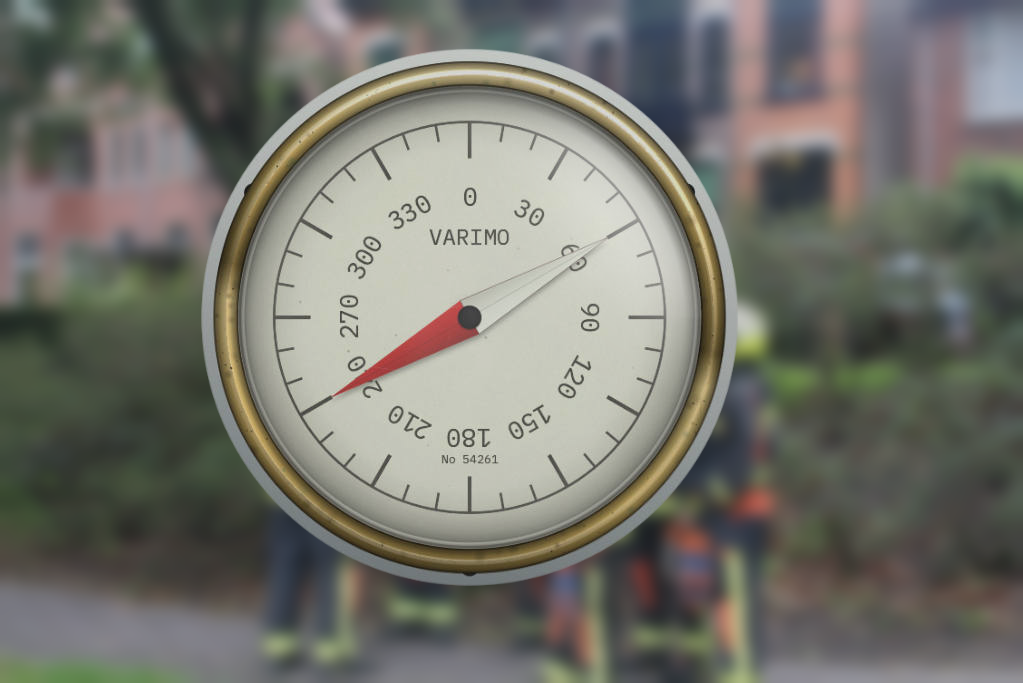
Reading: {"value": 240, "unit": "°"}
